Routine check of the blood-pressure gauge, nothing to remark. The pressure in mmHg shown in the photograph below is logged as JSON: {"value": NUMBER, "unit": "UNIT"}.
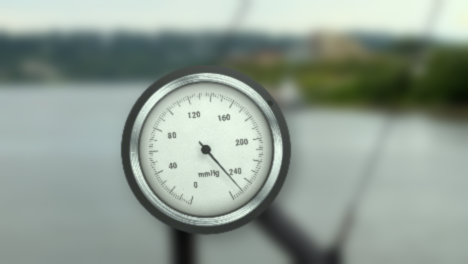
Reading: {"value": 250, "unit": "mmHg"}
